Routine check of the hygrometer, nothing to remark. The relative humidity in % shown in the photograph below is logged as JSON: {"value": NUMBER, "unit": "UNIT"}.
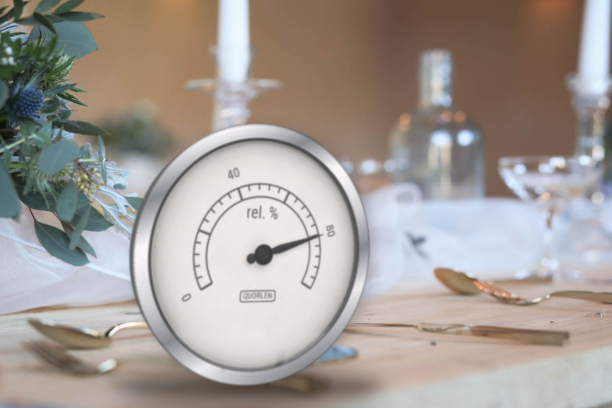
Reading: {"value": 80, "unit": "%"}
